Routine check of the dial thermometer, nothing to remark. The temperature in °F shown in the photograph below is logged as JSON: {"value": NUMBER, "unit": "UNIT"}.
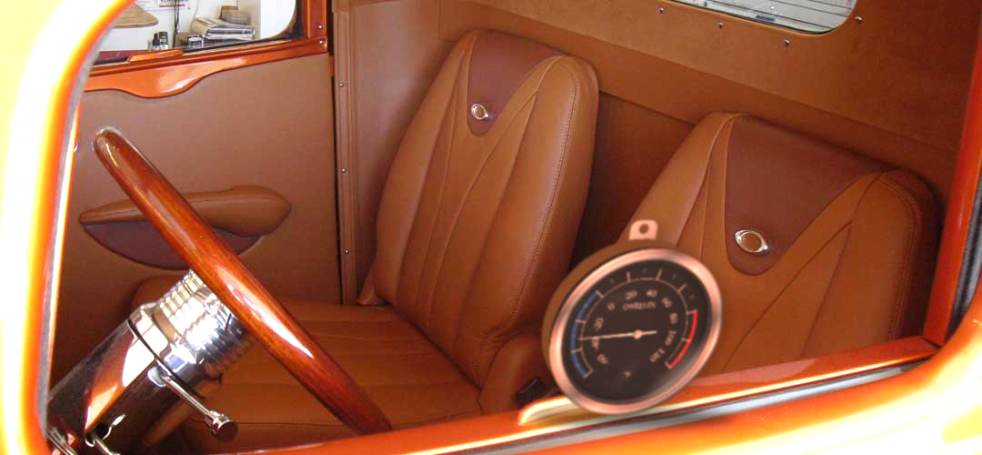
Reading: {"value": -30, "unit": "°F"}
